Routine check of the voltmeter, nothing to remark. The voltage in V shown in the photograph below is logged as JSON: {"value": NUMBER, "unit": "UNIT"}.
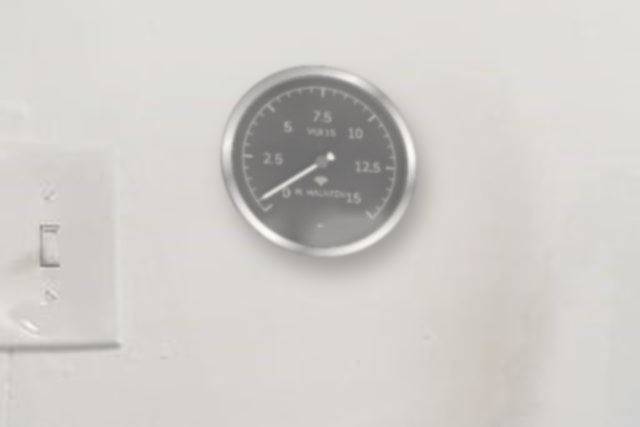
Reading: {"value": 0.5, "unit": "V"}
